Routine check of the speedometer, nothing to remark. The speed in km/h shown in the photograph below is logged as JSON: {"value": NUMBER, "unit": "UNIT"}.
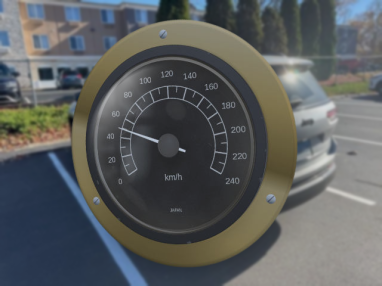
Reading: {"value": 50, "unit": "km/h"}
